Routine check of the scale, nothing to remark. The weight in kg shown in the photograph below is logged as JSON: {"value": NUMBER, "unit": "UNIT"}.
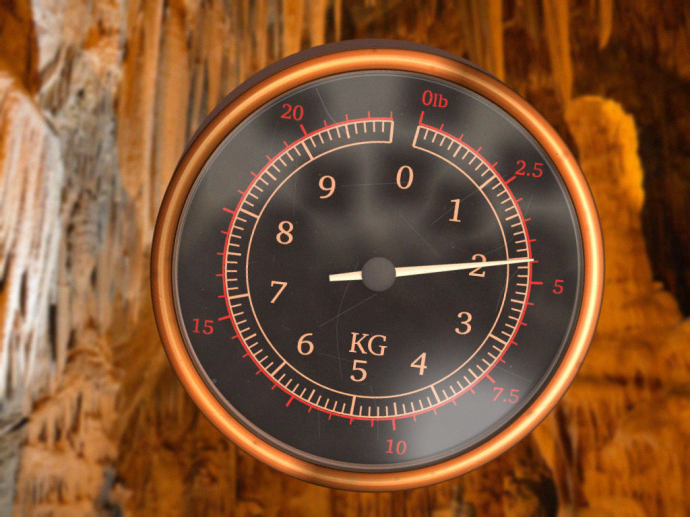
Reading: {"value": 2, "unit": "kg"}
